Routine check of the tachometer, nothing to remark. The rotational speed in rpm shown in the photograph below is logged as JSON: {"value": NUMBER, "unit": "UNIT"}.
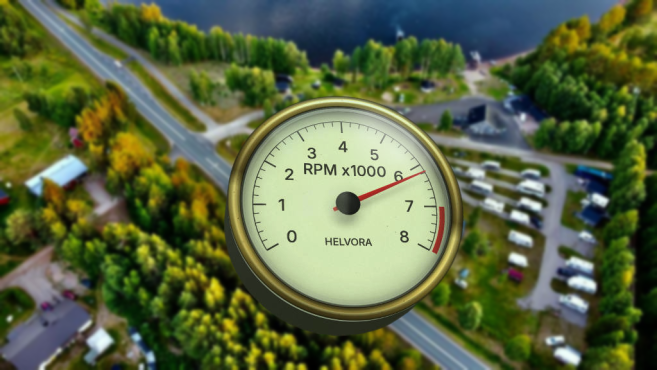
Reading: {"value": 6200, "unit": "rpm"}
